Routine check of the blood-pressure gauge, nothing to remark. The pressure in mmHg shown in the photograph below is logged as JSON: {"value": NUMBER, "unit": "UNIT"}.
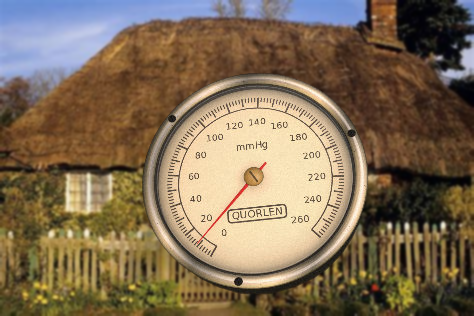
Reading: {"value": 10, "unit": "mmHg"}
